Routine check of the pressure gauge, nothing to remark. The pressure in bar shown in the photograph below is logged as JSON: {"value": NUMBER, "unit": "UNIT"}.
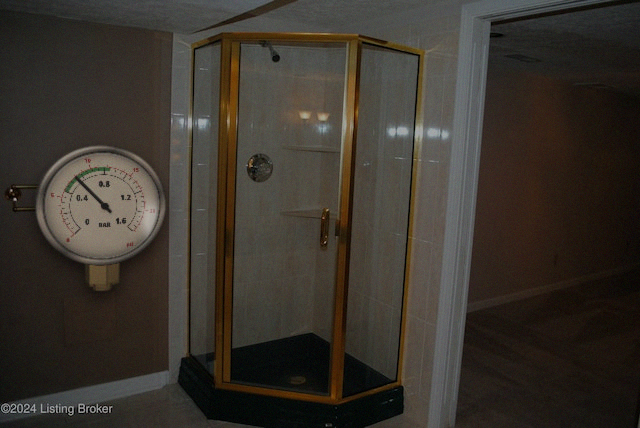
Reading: {"value": 0.55, "unit": "bar"}
